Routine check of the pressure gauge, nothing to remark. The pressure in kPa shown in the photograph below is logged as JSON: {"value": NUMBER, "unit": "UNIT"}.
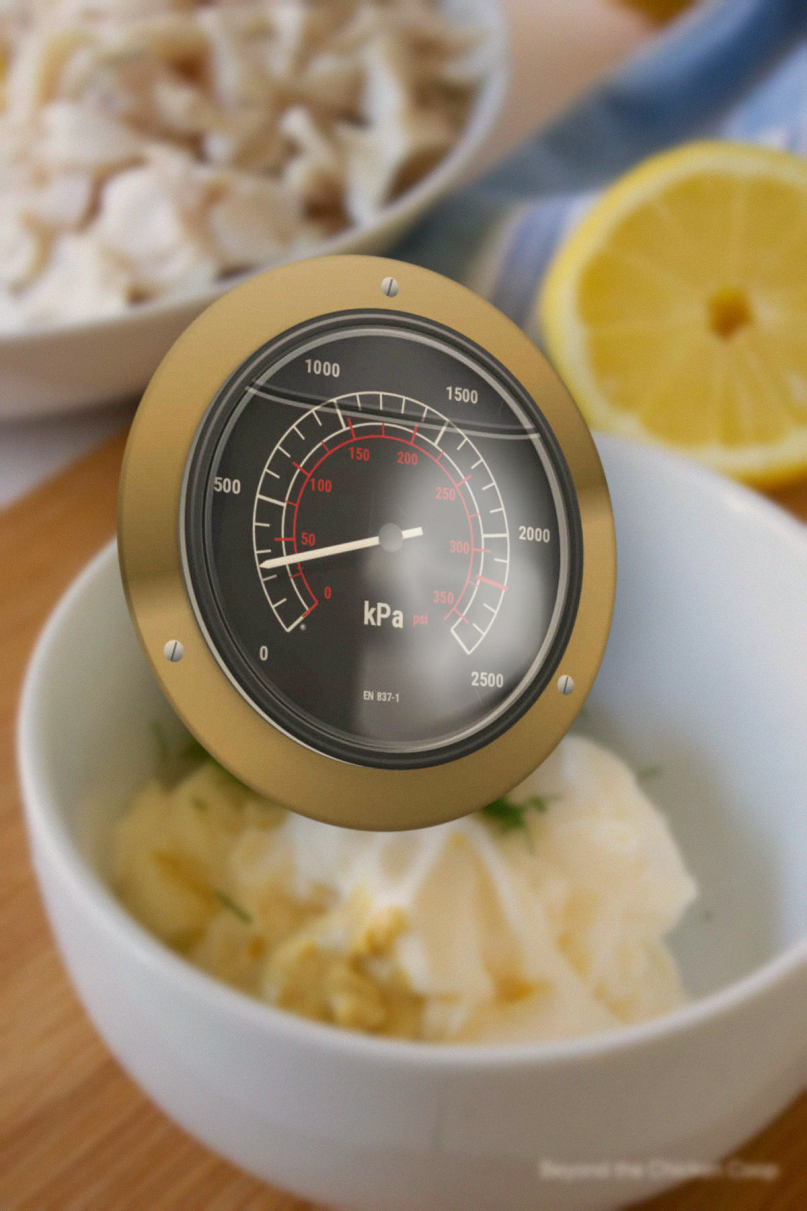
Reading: {"value": 250, "unit": "kPa"}
